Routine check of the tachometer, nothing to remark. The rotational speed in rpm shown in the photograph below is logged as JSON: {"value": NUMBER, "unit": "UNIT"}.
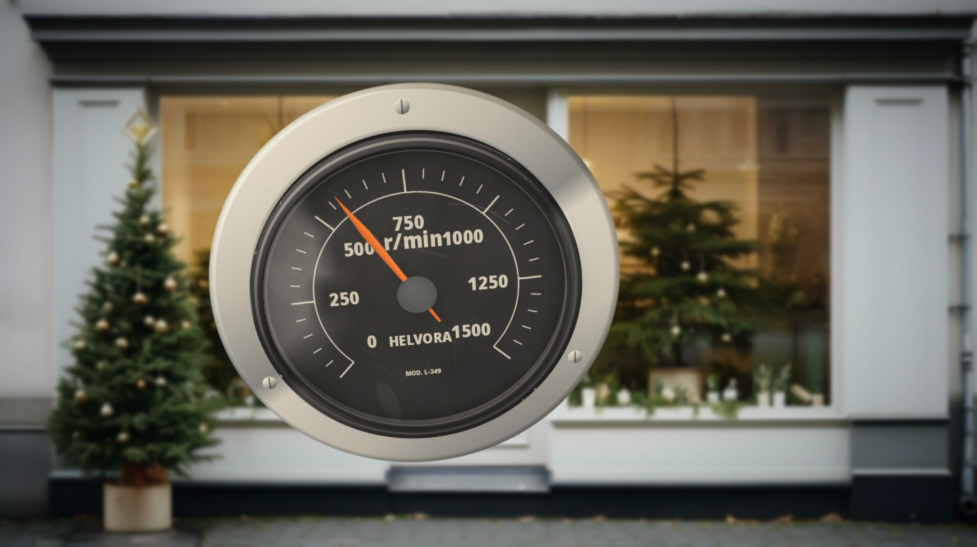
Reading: {"value": 575, "unit": "rpm"}
